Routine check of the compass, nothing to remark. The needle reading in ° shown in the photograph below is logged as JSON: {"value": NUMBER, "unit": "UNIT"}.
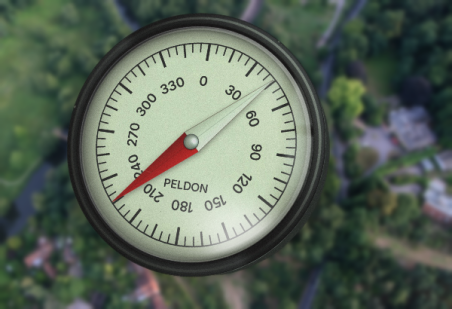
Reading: {"value": 225, "unit": "°"}
